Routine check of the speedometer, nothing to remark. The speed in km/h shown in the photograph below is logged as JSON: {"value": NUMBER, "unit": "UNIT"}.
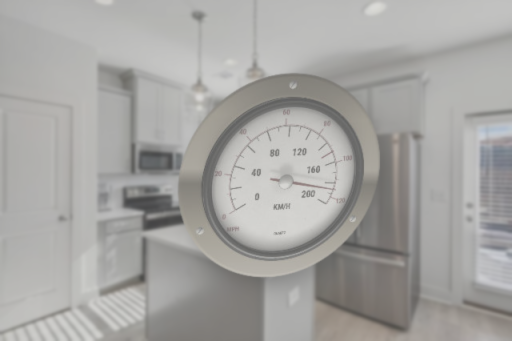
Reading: {"value": 185, "unit": "km/h"}
